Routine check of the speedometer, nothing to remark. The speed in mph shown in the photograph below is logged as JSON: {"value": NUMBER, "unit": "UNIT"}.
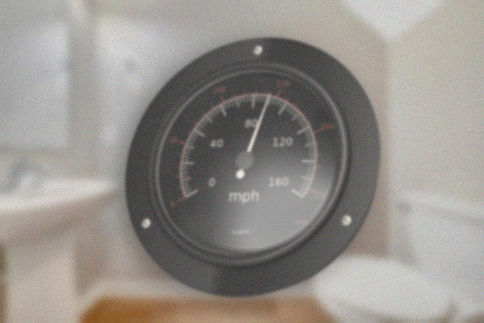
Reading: {"value": 90, "unit": "mph"}
